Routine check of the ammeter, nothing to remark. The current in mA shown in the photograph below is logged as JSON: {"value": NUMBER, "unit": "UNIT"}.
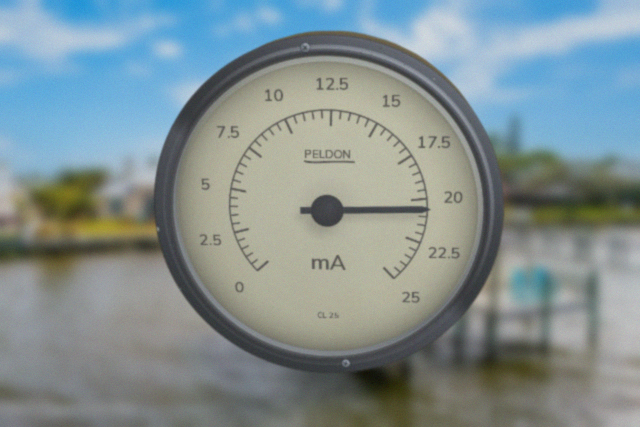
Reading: {"value": 20.5, "unit": "mA"}
